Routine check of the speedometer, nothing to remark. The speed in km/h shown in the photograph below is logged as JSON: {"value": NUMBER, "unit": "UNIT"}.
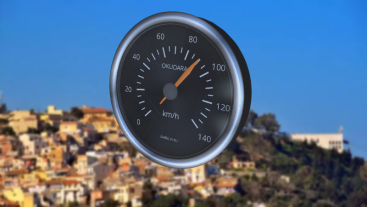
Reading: {"value": 90, "unit": "km/h"}
